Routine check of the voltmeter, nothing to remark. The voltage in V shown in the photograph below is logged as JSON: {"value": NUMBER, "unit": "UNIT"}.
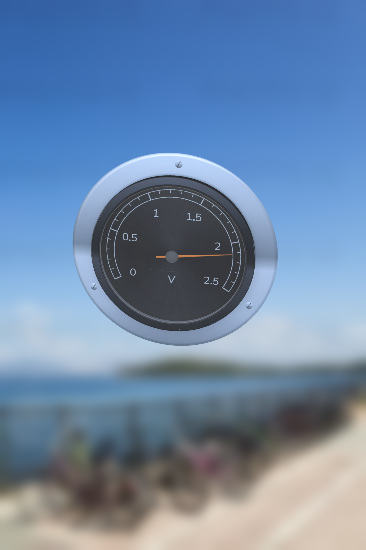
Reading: {"value": 2.1, "unit": "V"}
